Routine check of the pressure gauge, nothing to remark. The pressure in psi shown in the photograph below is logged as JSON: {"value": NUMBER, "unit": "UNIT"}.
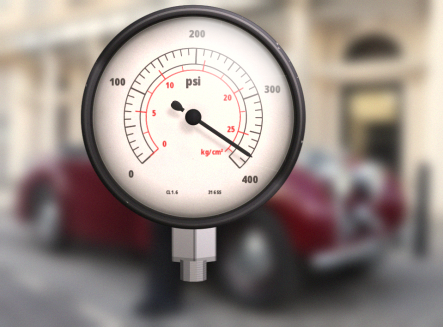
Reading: {"value": 380, "unit": "psi"}
